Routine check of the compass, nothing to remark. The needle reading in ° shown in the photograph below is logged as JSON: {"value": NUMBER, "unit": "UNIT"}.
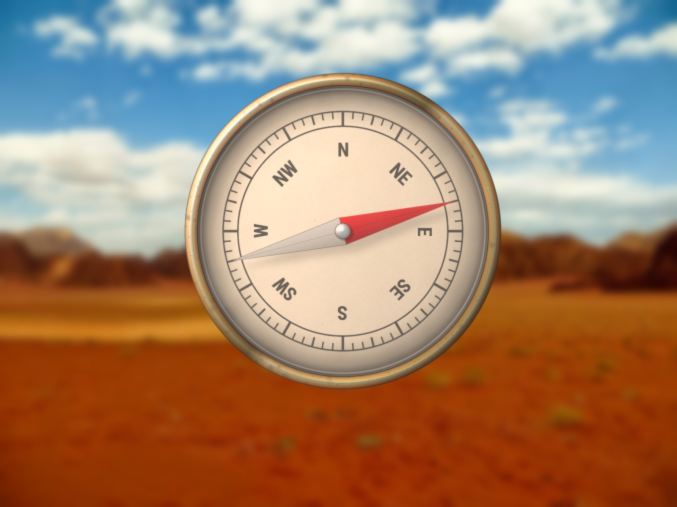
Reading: {"value": 75, "unit": "°"}
